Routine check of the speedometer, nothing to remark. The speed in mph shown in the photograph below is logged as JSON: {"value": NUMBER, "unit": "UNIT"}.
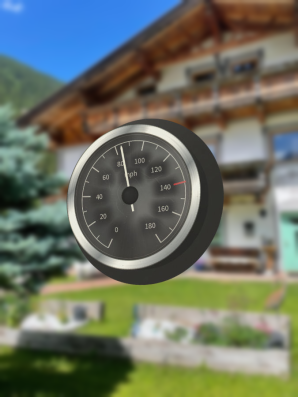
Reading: {"value": 85, "unit": "mph"}
